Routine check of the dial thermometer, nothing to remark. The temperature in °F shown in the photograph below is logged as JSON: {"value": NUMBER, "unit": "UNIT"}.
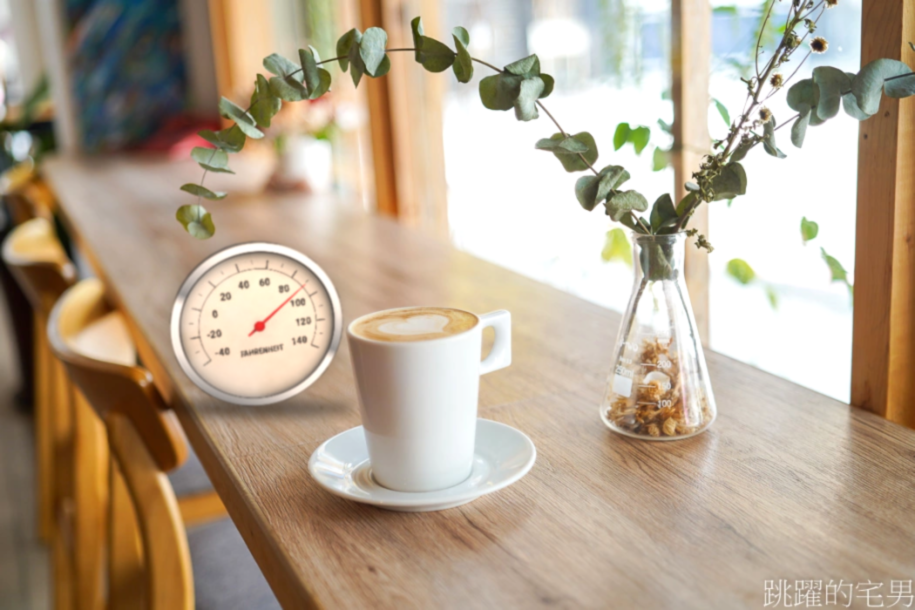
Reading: {"value": 90, "unit": "°F"}
